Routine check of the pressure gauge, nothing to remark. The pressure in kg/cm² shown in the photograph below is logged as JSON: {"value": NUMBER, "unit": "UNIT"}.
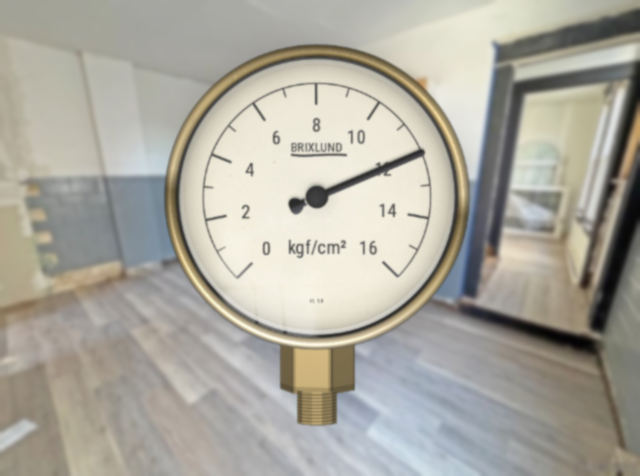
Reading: {"value": 12, "unit": "kg/cm²"}
